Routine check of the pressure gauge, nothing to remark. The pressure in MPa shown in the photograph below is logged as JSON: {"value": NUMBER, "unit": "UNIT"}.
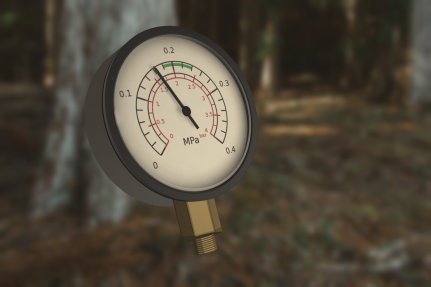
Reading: {"value": 0.16, "unit": "MPa"}
